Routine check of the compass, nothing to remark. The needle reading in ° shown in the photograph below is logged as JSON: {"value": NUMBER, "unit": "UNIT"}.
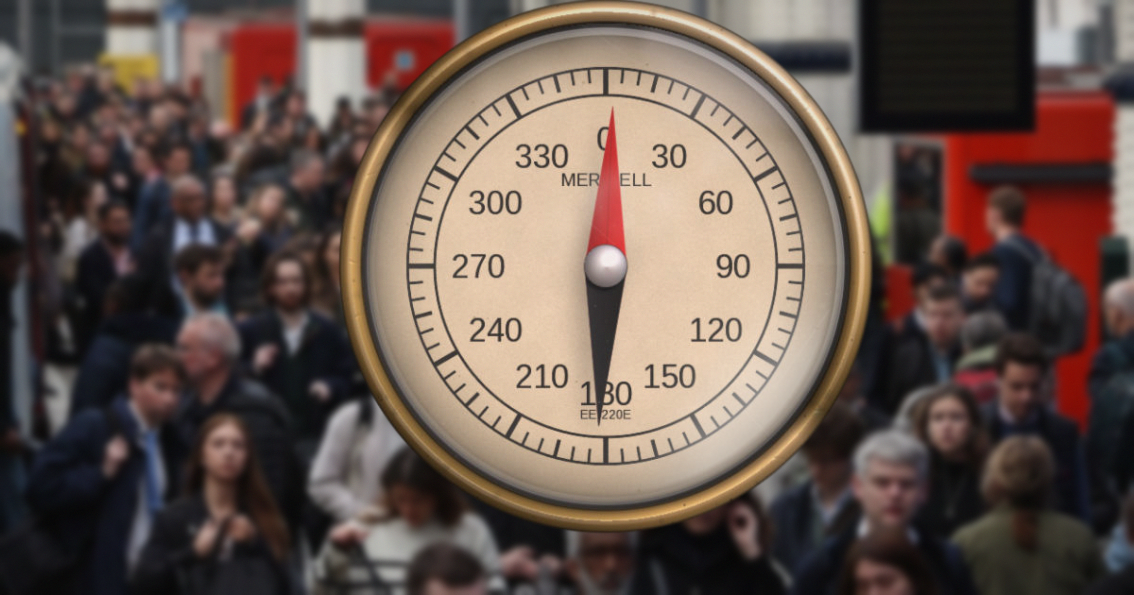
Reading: {"value": 2.5, "unit": "°"}
